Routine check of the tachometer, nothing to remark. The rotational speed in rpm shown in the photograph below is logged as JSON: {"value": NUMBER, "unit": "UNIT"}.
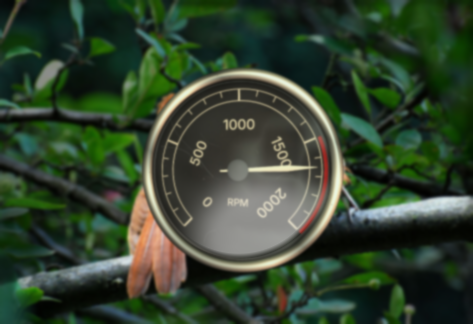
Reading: {"value": 1650, "unit": "rpm"}
